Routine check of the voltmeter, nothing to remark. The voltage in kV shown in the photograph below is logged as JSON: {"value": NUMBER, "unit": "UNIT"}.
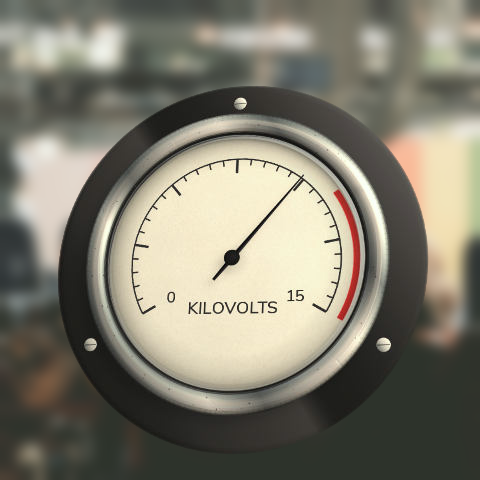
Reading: {"value": 10, "unit": "kV"}
